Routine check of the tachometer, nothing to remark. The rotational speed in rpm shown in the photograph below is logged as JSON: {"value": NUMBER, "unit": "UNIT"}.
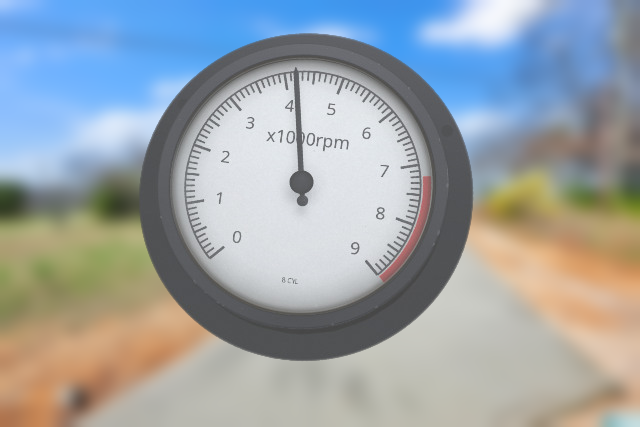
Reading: {"value": 4200, "unit": "rpm"}
